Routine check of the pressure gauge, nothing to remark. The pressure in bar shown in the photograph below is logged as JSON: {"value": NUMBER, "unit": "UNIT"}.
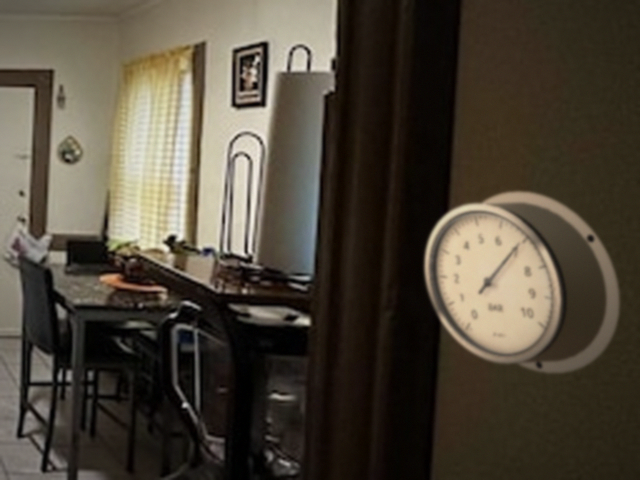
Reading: {"value": 7, "unit": "bar"}
